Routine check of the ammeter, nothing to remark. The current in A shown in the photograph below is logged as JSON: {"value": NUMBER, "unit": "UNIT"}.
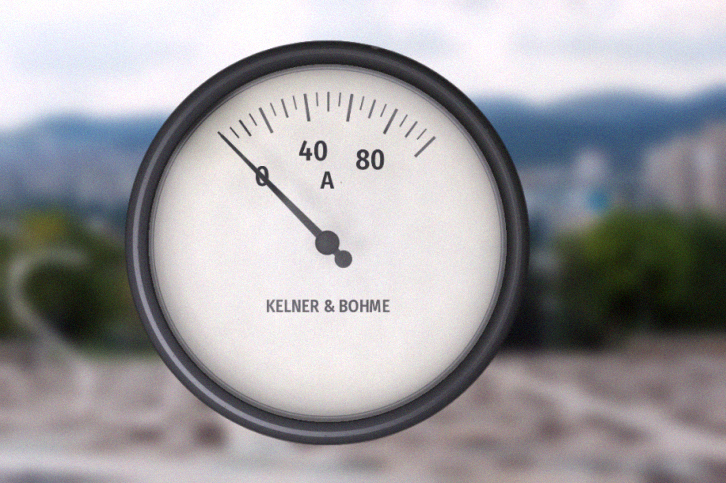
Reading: {"value": 0, "unit": "A"}
